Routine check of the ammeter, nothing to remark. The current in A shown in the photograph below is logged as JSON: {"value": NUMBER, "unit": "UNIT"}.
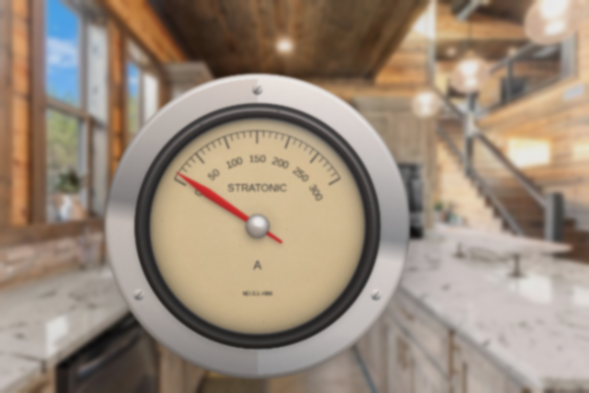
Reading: {"value": 10, "unit": "A"}
